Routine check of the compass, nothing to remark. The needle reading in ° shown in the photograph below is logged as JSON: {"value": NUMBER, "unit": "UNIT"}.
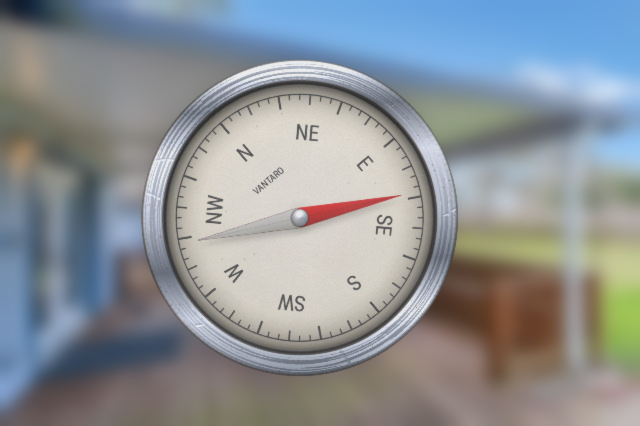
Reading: {"value": 117.5, "unit": "°"}
